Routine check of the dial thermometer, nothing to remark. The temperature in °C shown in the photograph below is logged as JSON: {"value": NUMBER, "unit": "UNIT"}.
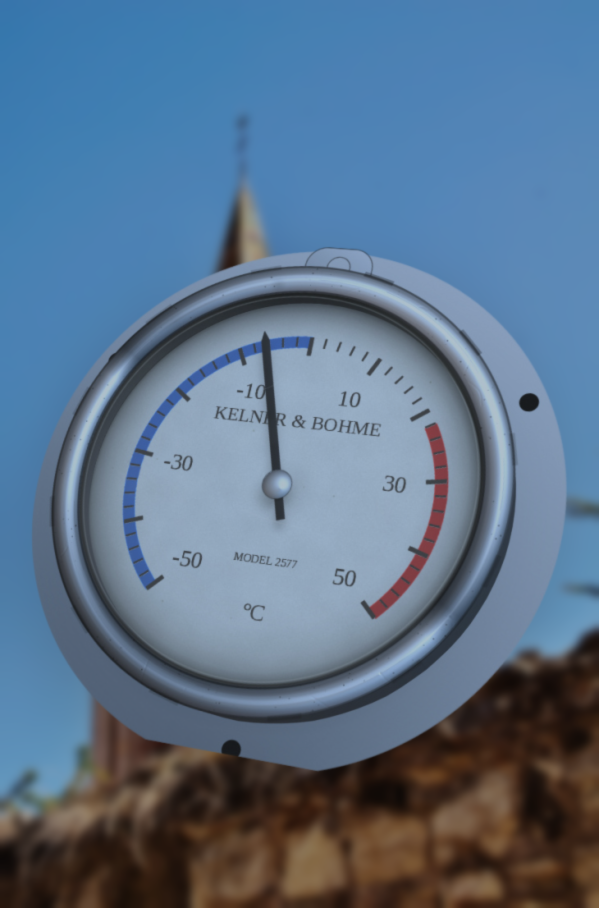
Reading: {"value": -6, "unit": "°C"}
